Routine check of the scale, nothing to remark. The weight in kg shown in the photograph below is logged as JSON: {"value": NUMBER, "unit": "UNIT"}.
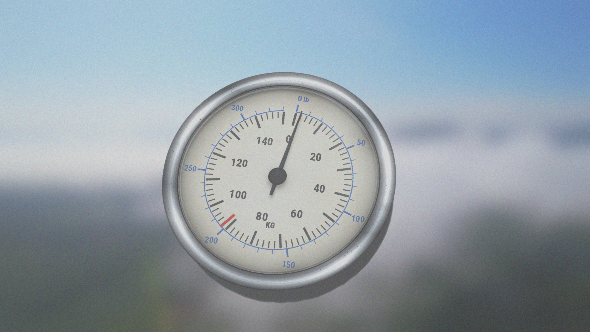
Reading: {"value": 2, "unit": "kg"}
